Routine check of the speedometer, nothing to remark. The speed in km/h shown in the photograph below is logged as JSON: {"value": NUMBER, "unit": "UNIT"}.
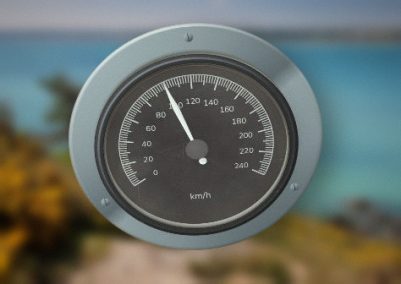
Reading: {"value": 100, "unit": "km/h"}
